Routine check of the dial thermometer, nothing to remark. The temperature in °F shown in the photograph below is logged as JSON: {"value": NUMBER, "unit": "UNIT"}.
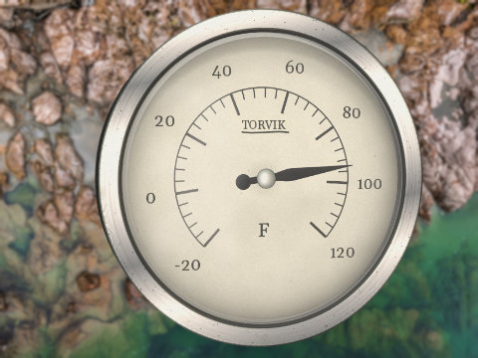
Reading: {"value": 94, "unit": "°F"}
